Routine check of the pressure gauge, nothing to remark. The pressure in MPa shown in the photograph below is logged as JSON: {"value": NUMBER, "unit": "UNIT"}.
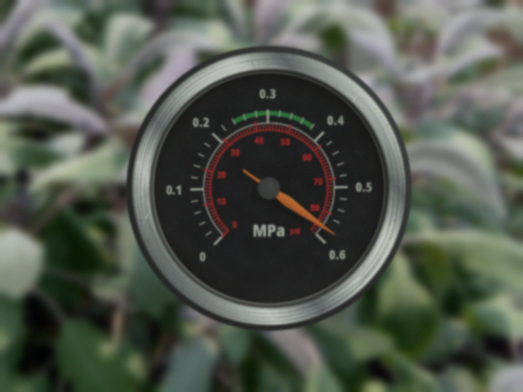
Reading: {"value": 0.58, "unit": "MPa"}
